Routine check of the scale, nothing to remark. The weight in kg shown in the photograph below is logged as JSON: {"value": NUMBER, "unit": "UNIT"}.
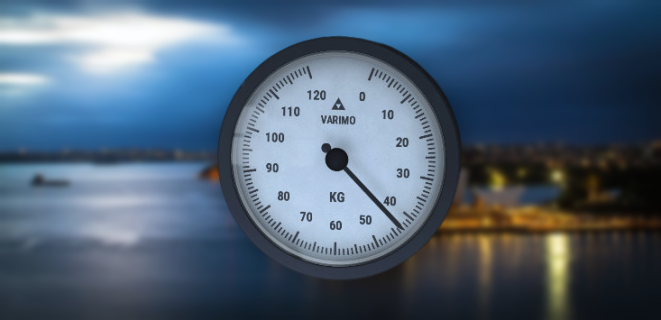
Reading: {"value": 43, "unit": "kg"}
